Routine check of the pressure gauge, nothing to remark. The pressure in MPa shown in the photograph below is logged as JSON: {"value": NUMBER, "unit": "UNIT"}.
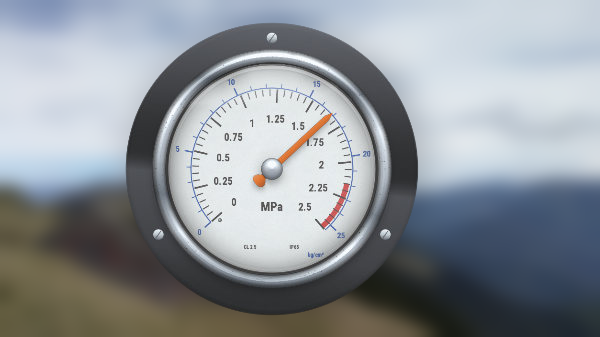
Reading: {"value": 1.65, "unit": "MPa"}
